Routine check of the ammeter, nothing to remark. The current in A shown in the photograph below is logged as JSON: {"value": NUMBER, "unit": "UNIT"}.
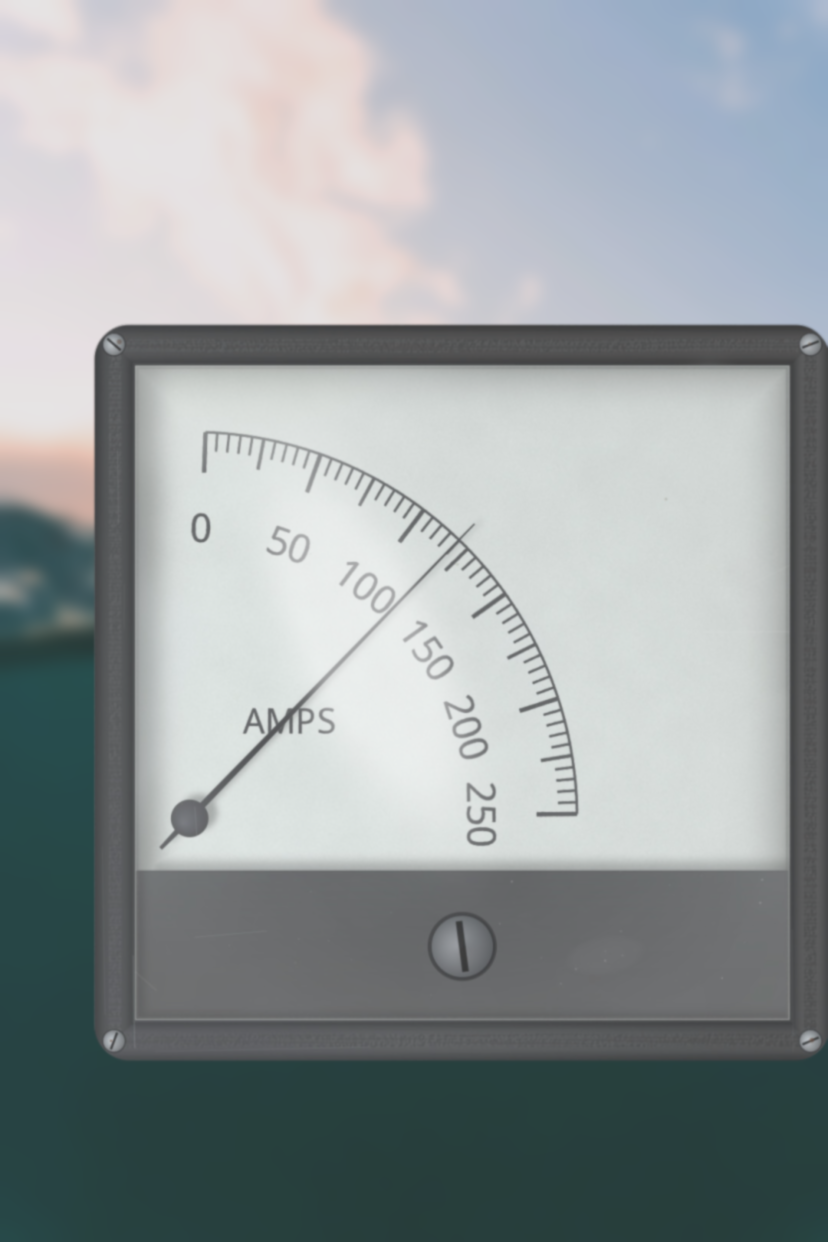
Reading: {"value": 120, "unit": "A"}
